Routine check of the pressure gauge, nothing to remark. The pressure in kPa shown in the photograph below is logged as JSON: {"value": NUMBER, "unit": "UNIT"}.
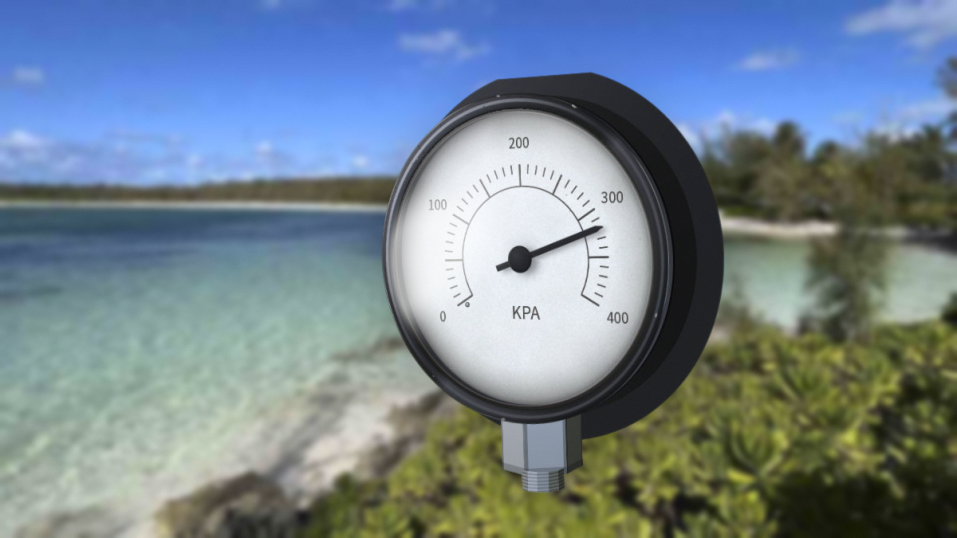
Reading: {"value": 320, "unit": "kPa"}
